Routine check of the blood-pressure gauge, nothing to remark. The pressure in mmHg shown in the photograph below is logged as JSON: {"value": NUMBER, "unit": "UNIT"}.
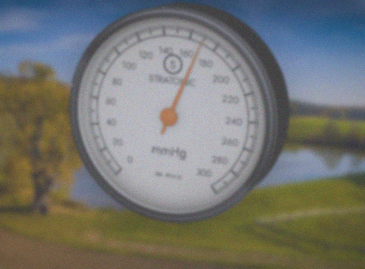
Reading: {"value": 170, "unit": "mmHg"}
